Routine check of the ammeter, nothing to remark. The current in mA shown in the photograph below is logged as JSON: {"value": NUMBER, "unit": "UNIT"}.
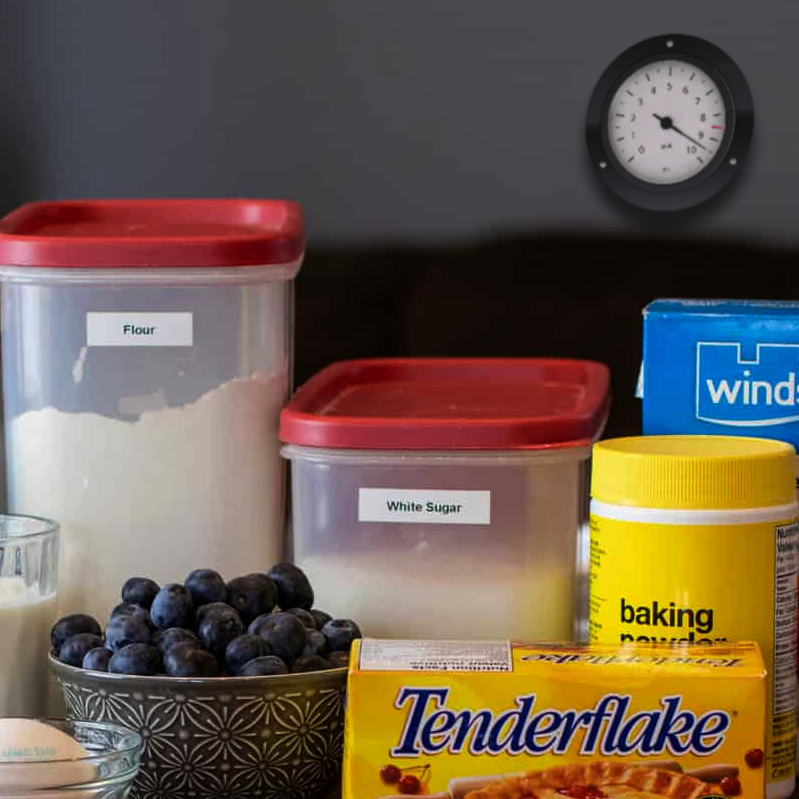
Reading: {"value": 9.5, "unit": "mA"}
